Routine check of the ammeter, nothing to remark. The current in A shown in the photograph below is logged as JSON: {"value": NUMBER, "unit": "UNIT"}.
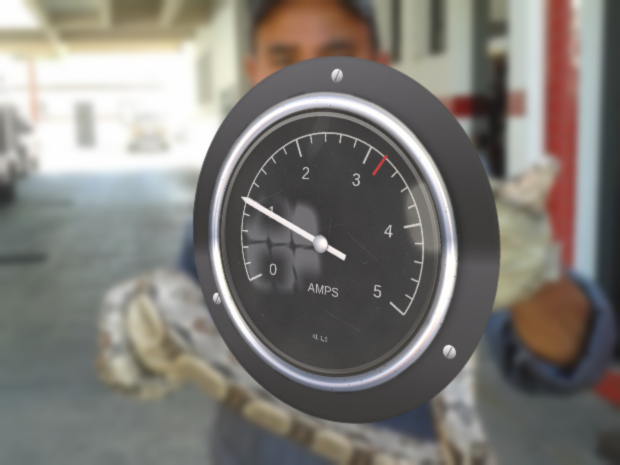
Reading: {"value": 1, "unit": "A"}
